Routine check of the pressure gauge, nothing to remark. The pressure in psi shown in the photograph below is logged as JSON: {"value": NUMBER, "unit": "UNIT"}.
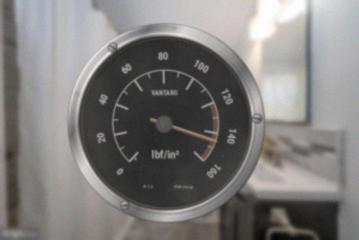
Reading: {"value": 145, "unit": "psi"}
